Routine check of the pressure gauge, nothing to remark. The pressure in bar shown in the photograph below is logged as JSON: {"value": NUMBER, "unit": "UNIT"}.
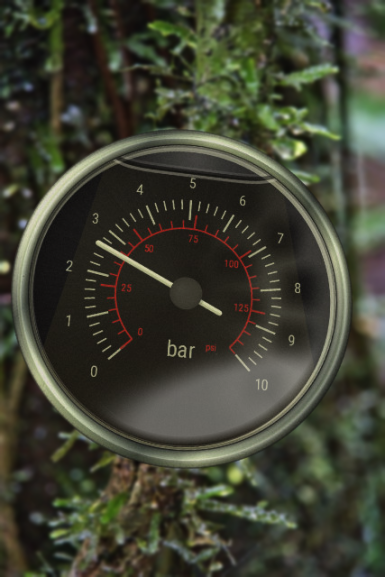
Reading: {"value": 2.6, "unit": "bar"}
